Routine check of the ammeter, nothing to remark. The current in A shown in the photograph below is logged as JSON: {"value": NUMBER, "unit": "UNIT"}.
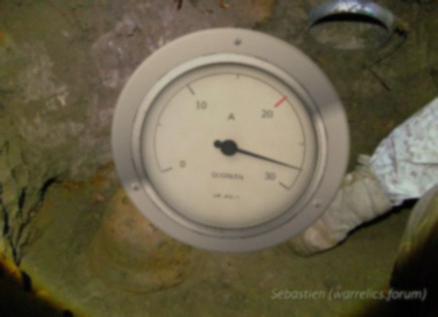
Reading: {"value": 27.5, "unit": "A"}
